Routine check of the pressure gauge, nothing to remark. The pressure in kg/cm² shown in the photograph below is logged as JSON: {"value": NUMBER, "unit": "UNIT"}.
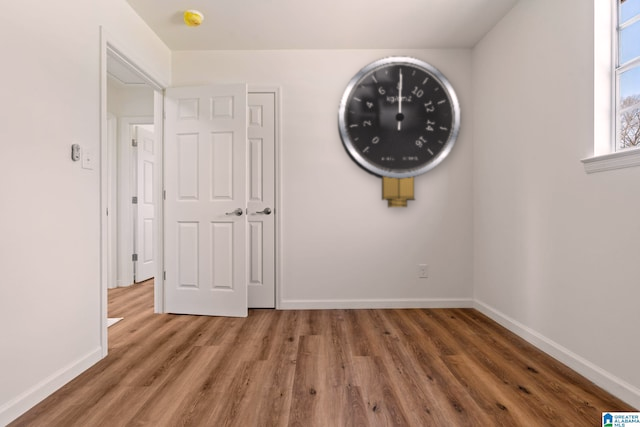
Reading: {"value": 8, "unit": "kg/cm²"}
